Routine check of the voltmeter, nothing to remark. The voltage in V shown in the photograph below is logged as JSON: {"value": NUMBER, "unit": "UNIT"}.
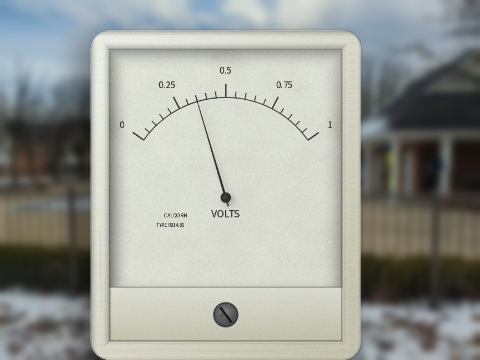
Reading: {"value": 0.35, "unit": "V"}
